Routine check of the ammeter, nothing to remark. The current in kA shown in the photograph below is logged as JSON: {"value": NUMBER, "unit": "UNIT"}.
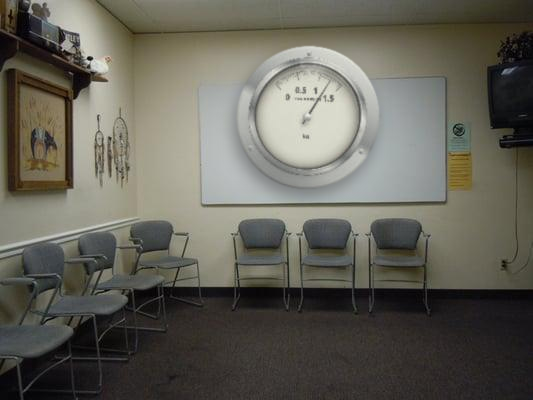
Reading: {"value": 1.25, "unit": "kA"}
